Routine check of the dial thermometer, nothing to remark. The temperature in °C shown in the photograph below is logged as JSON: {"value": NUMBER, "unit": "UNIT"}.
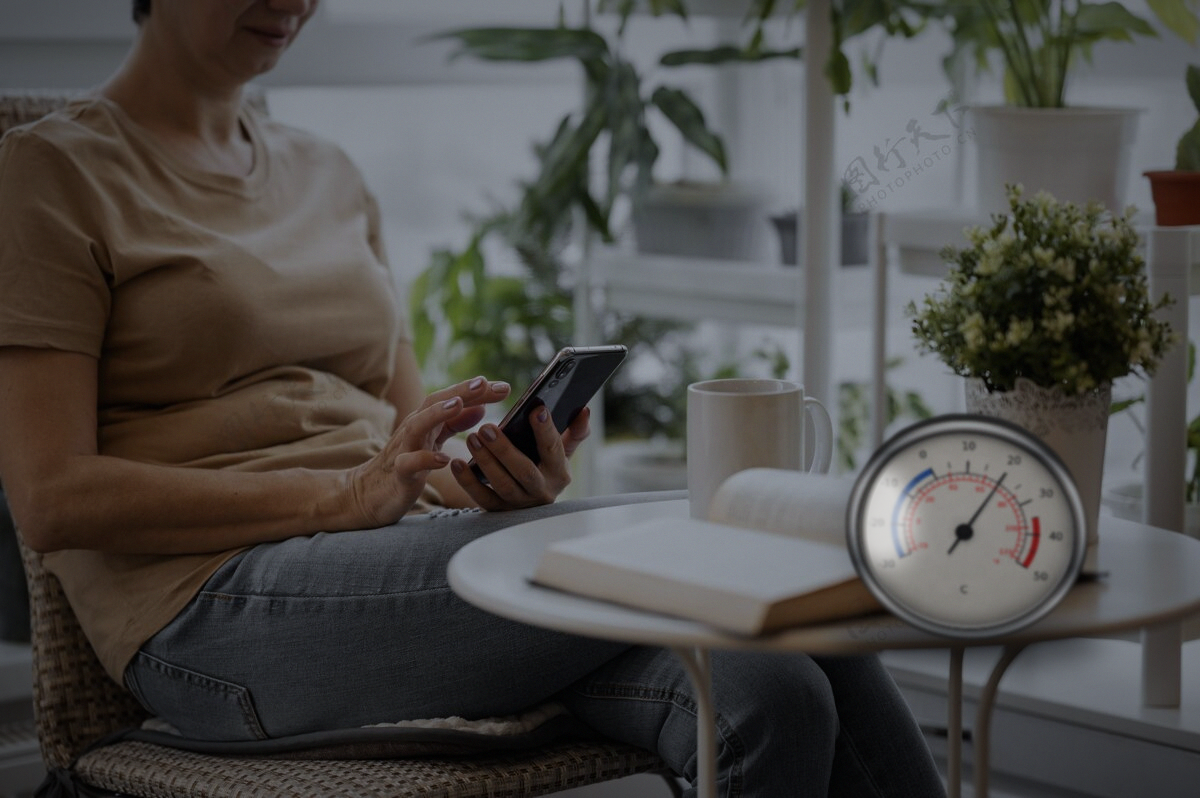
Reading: {"value": 20, "unit": "°C"}
